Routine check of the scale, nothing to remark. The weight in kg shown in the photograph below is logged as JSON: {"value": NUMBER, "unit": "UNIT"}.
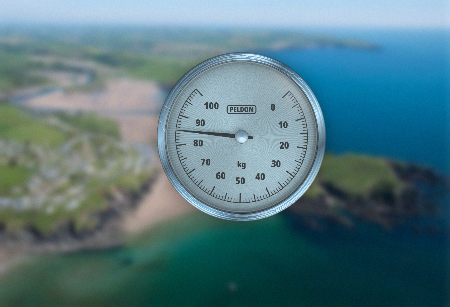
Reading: {"value": 85, "unit": "kg"}
